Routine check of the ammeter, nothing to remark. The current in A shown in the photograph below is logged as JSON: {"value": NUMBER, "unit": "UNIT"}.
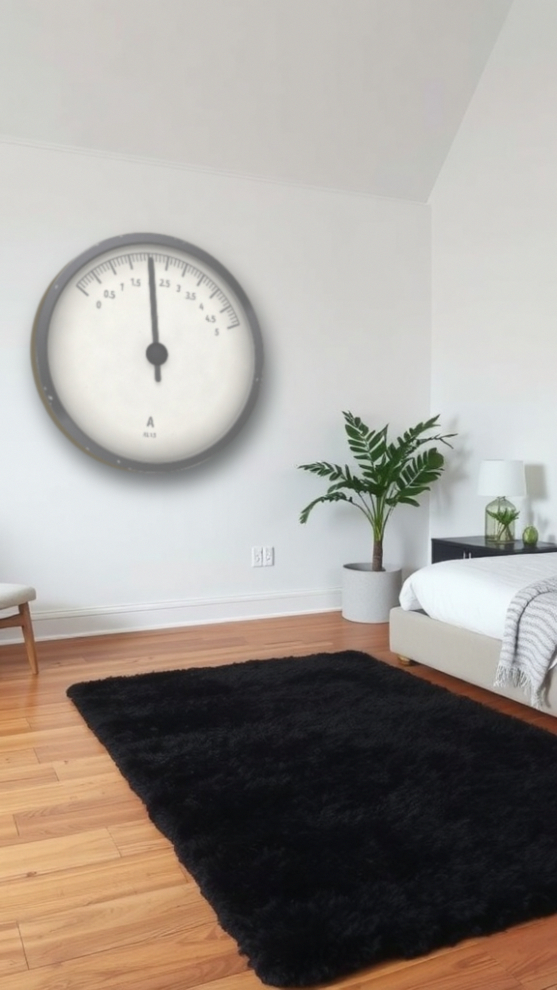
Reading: {"value": 2, "unit": "A"}
